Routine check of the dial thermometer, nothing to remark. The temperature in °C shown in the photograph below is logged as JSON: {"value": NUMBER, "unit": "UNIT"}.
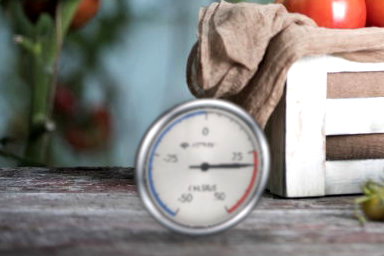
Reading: {"value": 30, "unit": "°C"}
